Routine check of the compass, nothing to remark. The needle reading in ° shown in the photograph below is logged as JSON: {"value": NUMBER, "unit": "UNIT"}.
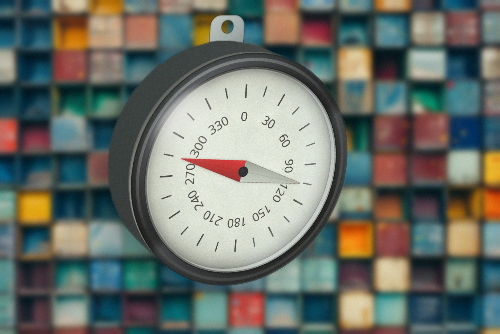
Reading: {"value": 285, "unit": "°"}
